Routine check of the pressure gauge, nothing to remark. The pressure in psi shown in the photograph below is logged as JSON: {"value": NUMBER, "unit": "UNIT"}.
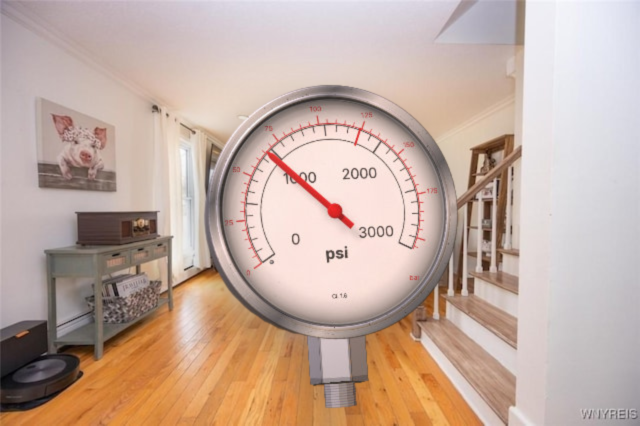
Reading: {"value": 950, "unit": "psi"}
